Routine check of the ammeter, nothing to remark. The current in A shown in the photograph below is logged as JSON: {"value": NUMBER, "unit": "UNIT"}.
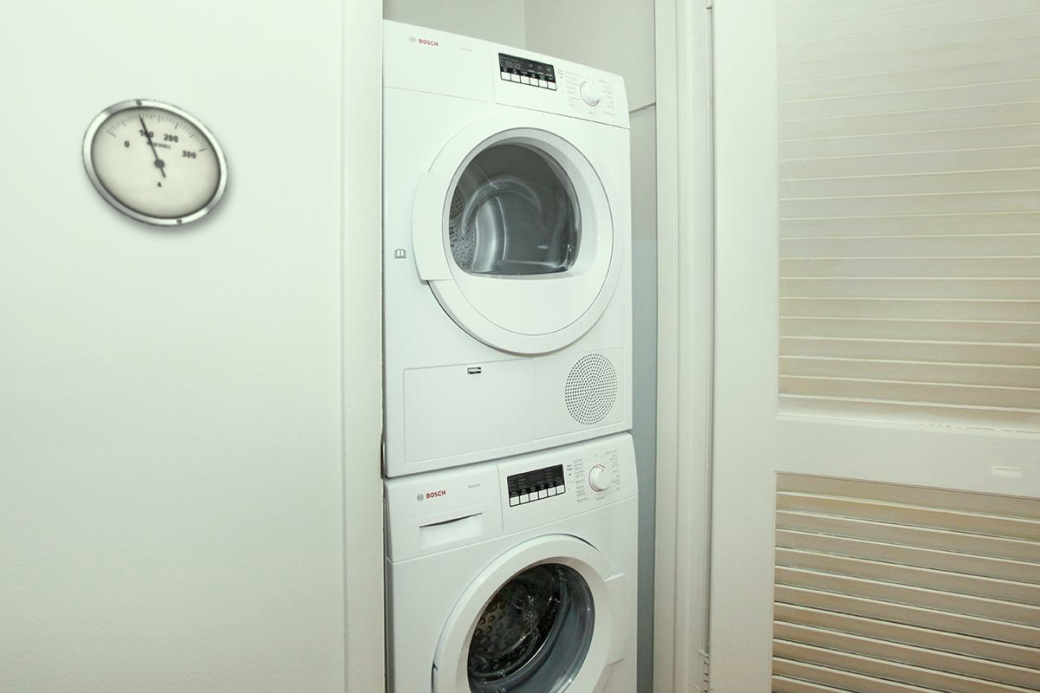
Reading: {"value": 100, "unit": "A"}
